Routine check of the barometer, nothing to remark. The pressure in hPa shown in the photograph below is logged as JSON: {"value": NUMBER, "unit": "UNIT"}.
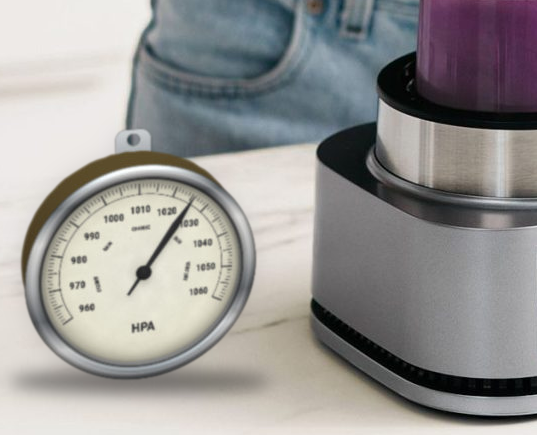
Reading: {"value": 1025, "unit": "hPa"}
